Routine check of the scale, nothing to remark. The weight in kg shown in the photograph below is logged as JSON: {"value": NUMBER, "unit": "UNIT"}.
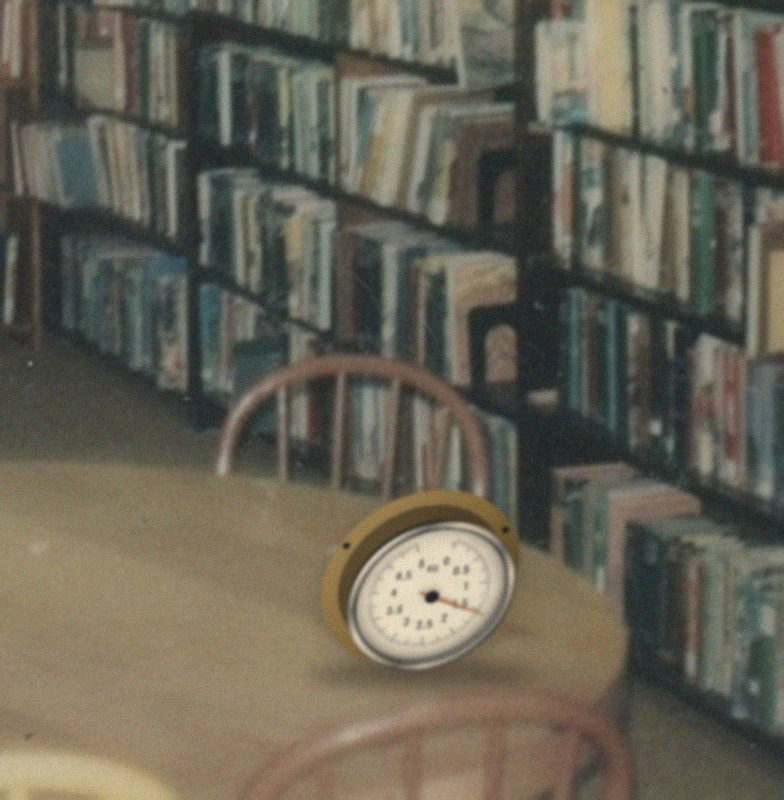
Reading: {"value": 1.5, "unit": "kg"}
